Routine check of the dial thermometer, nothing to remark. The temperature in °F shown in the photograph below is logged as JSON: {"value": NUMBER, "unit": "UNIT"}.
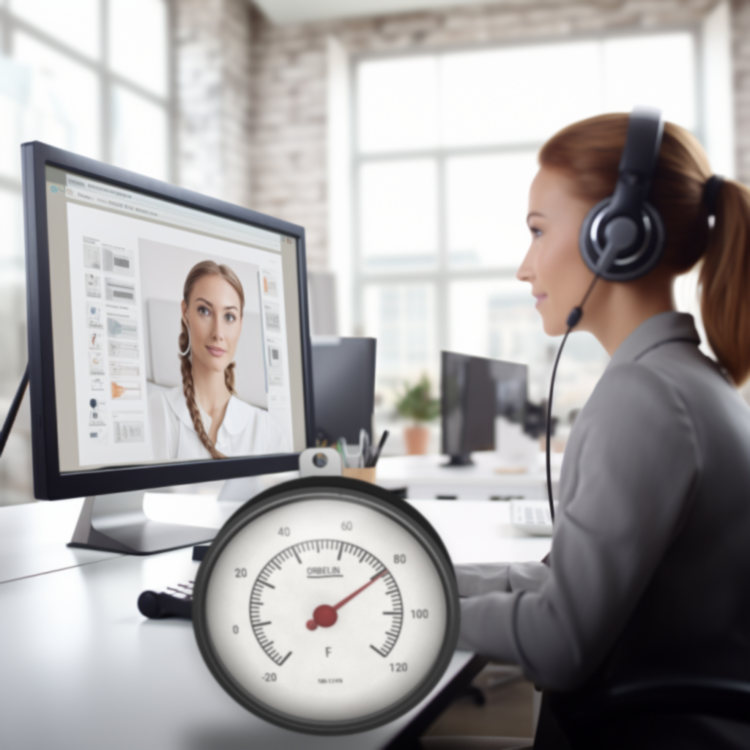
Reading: {"value": 80, "unit": "°F"}
